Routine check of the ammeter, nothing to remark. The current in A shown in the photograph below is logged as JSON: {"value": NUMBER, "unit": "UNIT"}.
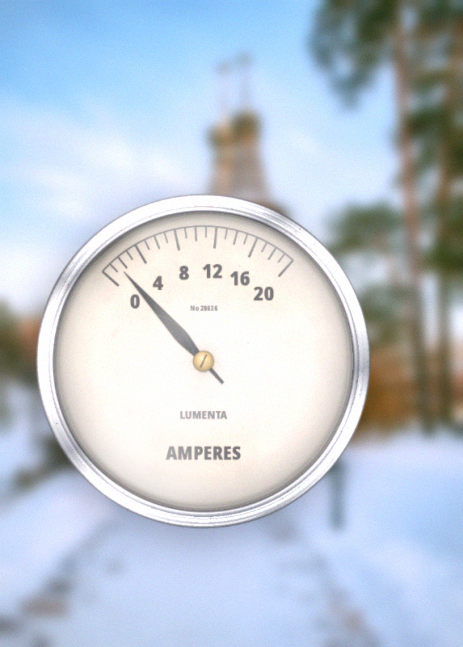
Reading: {"value": 1.5, "unit": "A"}
